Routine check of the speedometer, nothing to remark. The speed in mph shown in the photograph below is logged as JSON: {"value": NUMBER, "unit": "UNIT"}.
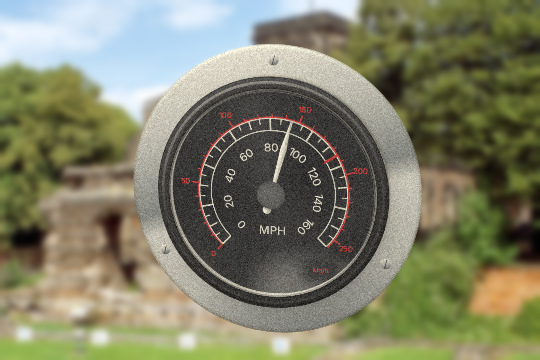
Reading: {"value": 90, "unit": "mph"}
